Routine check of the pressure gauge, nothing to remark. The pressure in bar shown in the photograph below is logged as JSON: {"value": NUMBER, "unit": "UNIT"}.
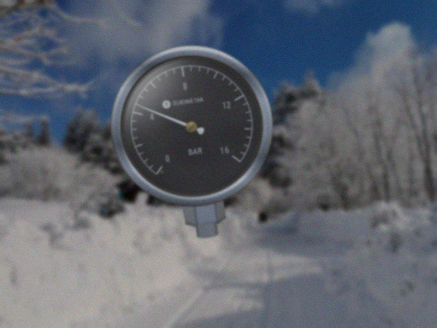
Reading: {"value": 4.5, "unit": "bar"}
